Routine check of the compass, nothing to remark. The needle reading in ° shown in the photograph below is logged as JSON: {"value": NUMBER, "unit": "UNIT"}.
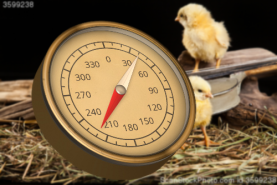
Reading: {"value": 220, "unit": "°"}
